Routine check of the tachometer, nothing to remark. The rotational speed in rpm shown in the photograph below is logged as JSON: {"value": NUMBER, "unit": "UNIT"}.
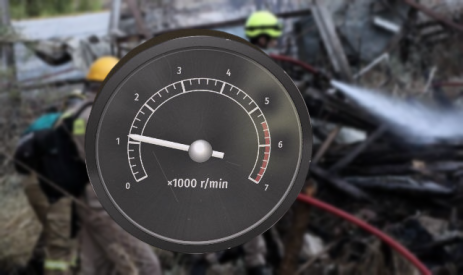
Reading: {"value": 1200, "unit": "rpm"}
